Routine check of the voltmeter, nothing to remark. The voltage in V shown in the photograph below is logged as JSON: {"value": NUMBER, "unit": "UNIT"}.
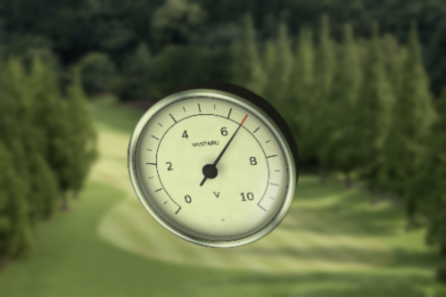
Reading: {"value": 6.5, "unit": "V"}
